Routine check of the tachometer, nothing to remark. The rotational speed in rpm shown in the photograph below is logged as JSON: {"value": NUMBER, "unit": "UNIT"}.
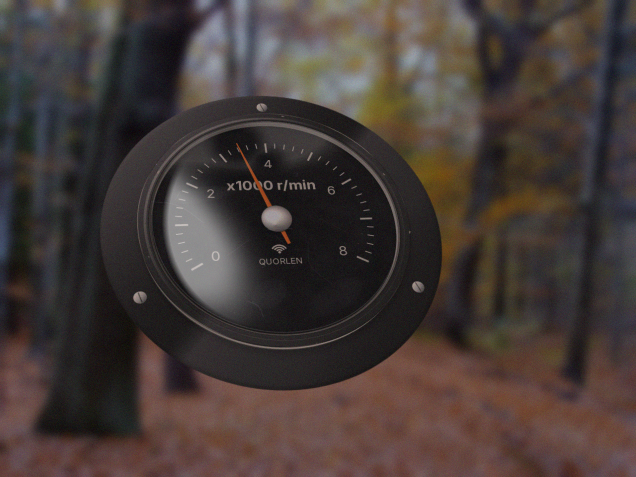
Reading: {"value": 3400, "unit": "rpm"}
